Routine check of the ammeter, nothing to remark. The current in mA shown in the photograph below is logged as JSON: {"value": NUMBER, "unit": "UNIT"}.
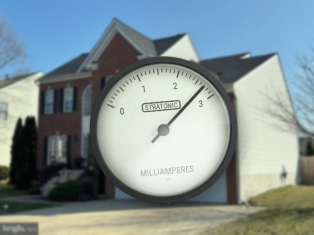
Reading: {"value": 2.7, "unit": "mA"}
